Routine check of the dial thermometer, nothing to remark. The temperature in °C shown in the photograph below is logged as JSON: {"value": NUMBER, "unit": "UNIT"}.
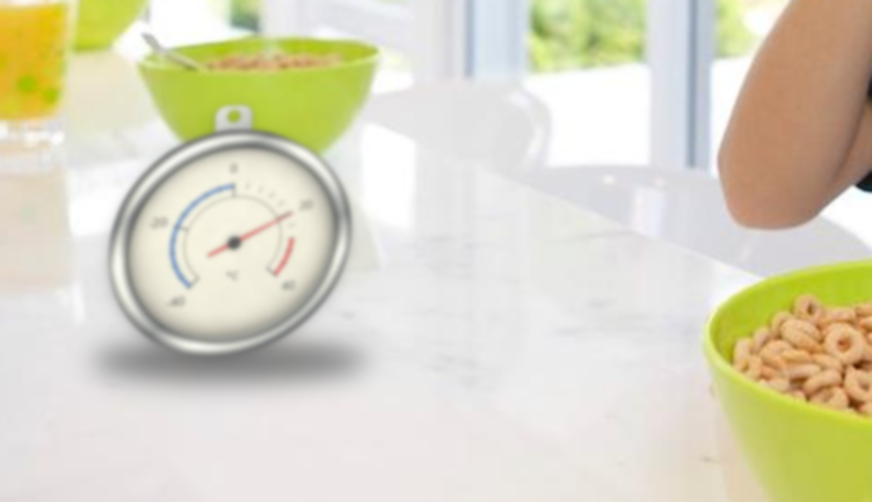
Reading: {"value": 20, "unit": "°C"}
